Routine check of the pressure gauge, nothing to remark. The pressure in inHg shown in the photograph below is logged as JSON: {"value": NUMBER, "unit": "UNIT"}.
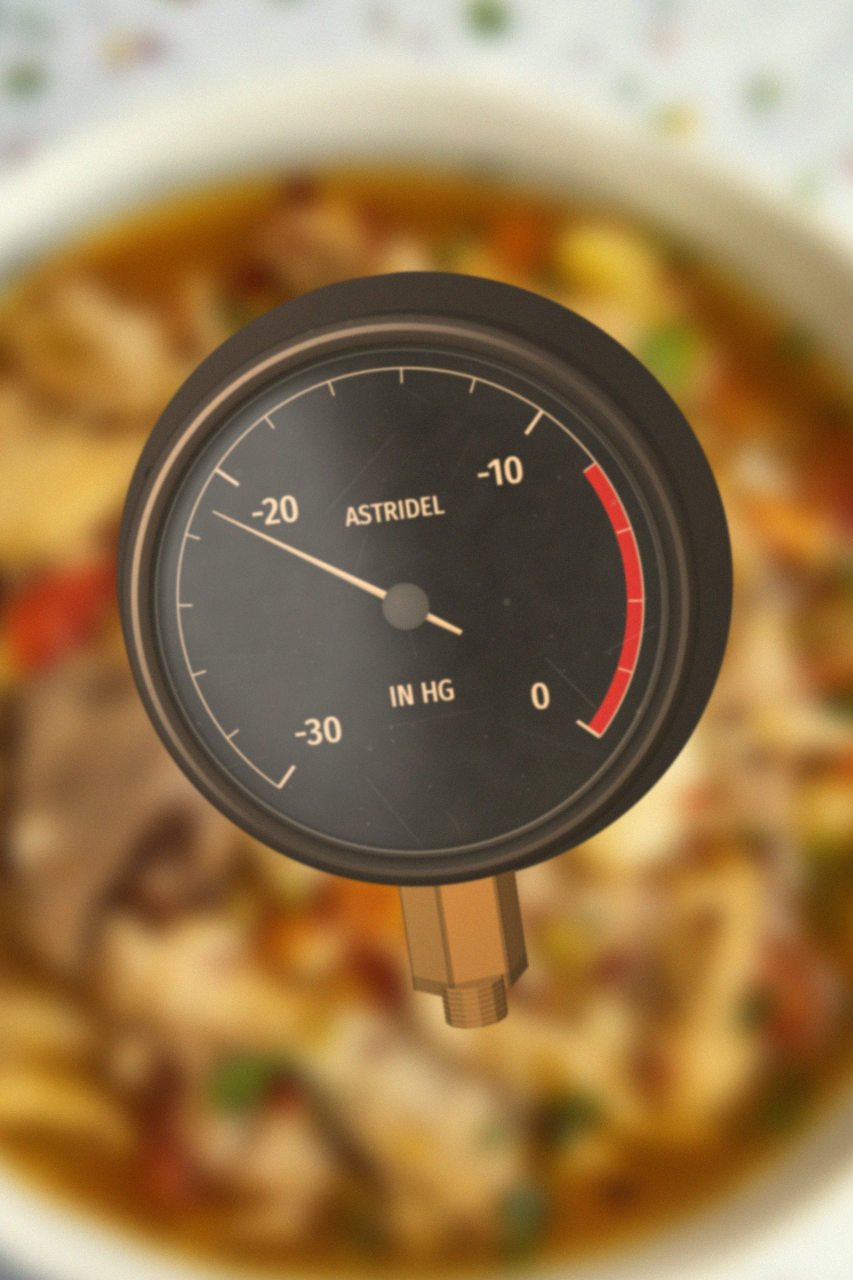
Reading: {"value": -21, "unit": "inHg"}
